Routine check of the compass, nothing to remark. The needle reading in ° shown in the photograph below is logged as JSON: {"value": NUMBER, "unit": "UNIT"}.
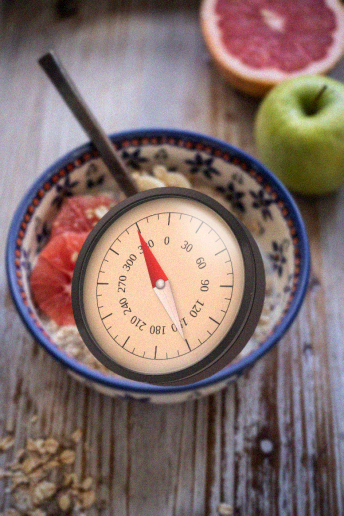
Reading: {"value": 330, "unit": "°"}
